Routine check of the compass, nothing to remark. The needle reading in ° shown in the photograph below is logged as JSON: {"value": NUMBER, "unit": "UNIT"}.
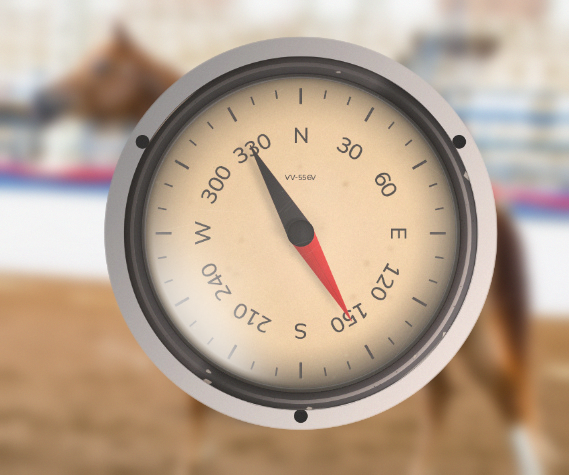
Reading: {"value": 150, "unit": "°"}
